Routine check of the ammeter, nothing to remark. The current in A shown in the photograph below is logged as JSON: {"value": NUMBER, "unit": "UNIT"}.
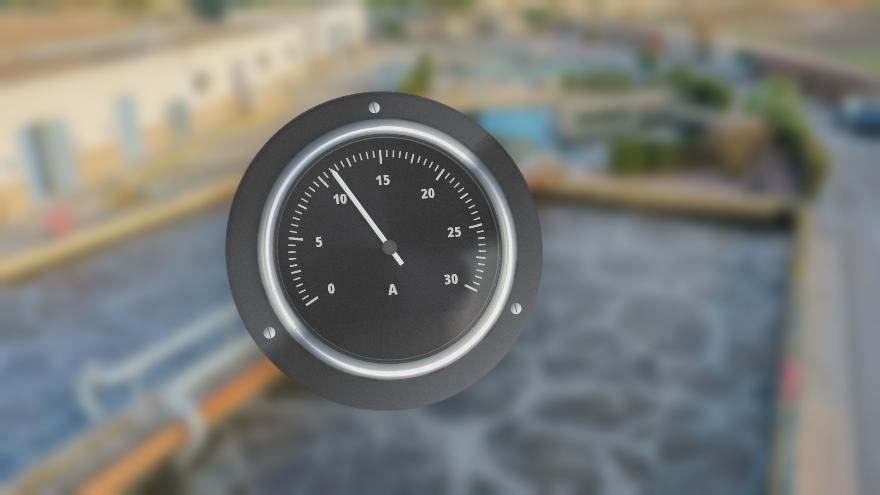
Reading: {"value": 11, "unit": "A"}
